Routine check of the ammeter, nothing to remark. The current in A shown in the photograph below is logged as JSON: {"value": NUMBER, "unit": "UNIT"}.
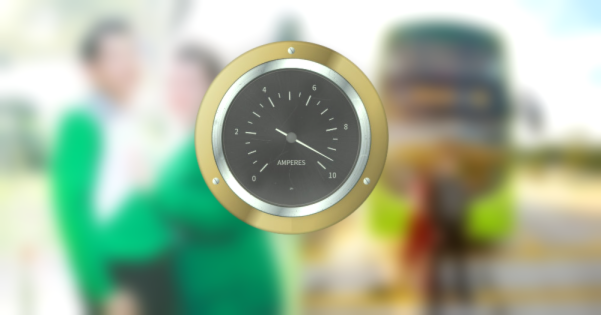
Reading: {"value": 9.5, "unit": "A"}
